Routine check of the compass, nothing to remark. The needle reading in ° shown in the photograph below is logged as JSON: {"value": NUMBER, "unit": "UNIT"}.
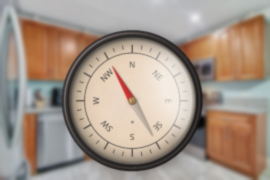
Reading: {"value": 330, "unit": "°"}
